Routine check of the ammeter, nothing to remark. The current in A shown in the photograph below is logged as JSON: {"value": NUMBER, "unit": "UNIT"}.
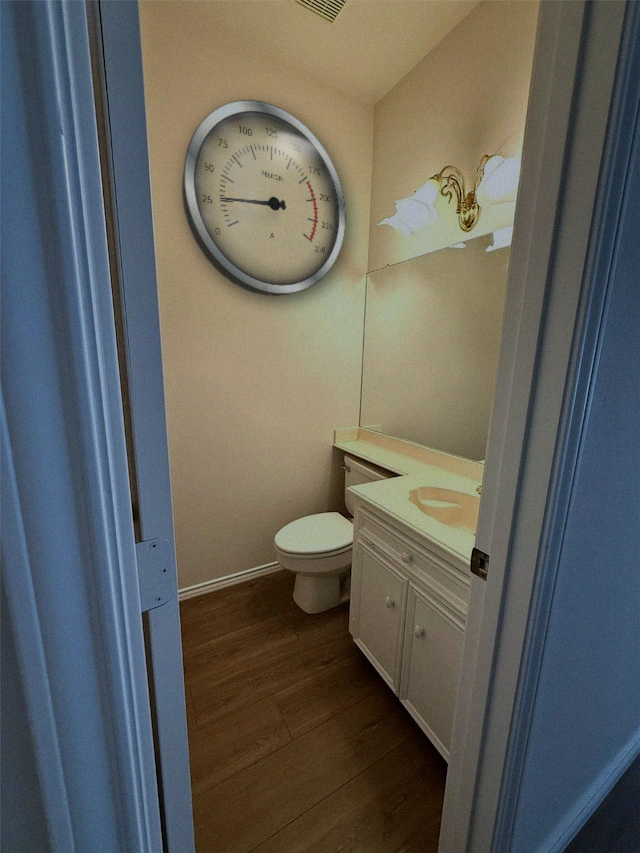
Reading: {"value": 25, "unit": "A"}
